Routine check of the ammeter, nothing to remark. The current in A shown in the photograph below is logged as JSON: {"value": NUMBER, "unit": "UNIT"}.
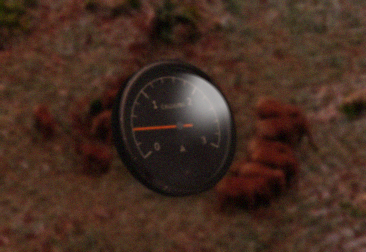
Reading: {"value": 0.4, "unit": "A"}
